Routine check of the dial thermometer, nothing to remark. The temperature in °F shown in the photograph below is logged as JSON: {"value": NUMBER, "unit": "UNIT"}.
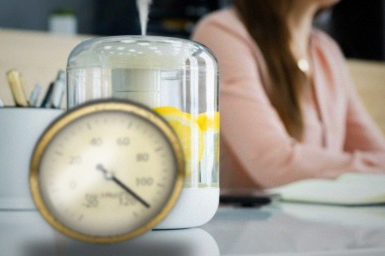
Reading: {"value": 112, "unit": "°F"}
